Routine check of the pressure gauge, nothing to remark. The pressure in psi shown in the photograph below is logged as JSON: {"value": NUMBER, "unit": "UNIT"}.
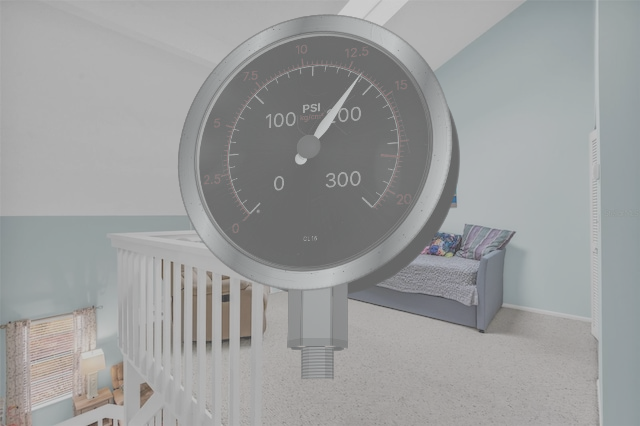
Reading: {"value": 190, "unit": "psi"}
